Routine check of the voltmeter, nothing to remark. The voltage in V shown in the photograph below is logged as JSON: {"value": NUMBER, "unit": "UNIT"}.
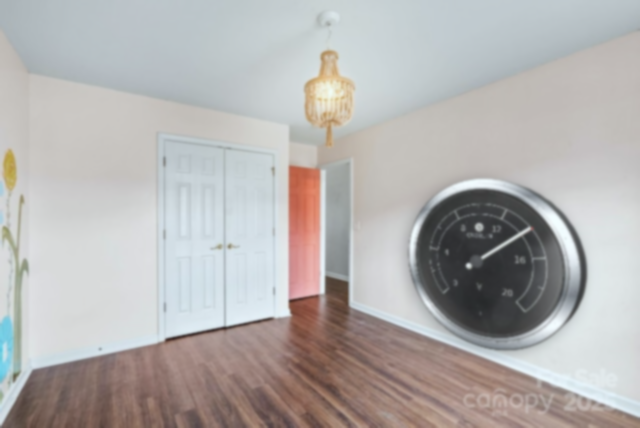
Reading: {"value": 14, "unit": "V"}
